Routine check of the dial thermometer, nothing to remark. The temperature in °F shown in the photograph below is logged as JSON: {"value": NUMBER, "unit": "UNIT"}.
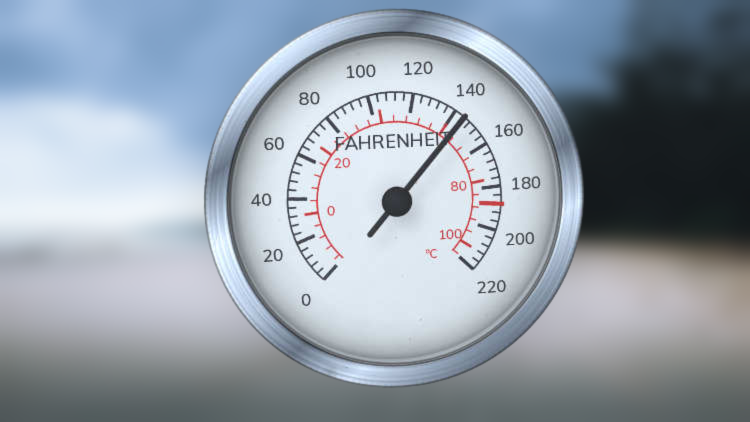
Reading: {"value": 144, "unit": "°F"}
